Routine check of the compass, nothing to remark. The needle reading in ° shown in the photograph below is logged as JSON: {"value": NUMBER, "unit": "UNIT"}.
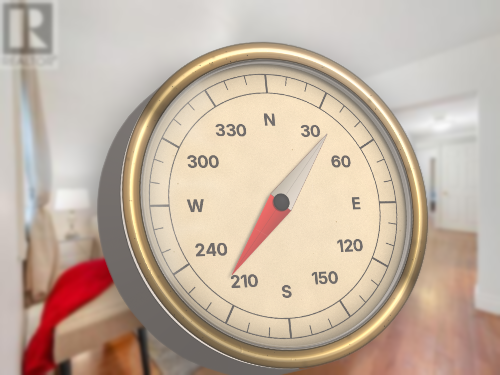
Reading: {"value": 220, "unit": "°"}
